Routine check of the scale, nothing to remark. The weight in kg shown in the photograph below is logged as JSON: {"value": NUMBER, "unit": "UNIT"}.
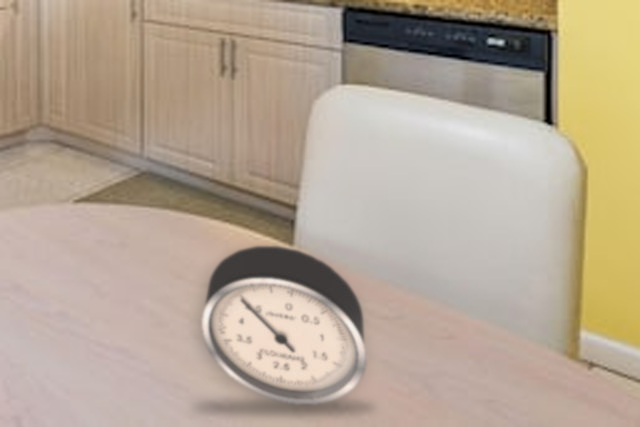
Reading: {"value": 4.5, "unit": "kg"}
